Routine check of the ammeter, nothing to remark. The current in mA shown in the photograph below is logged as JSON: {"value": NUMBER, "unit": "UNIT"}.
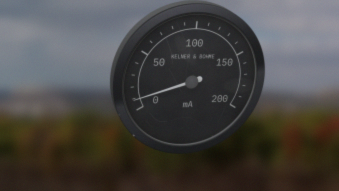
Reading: {"value": 10, "unit": "mA"}
